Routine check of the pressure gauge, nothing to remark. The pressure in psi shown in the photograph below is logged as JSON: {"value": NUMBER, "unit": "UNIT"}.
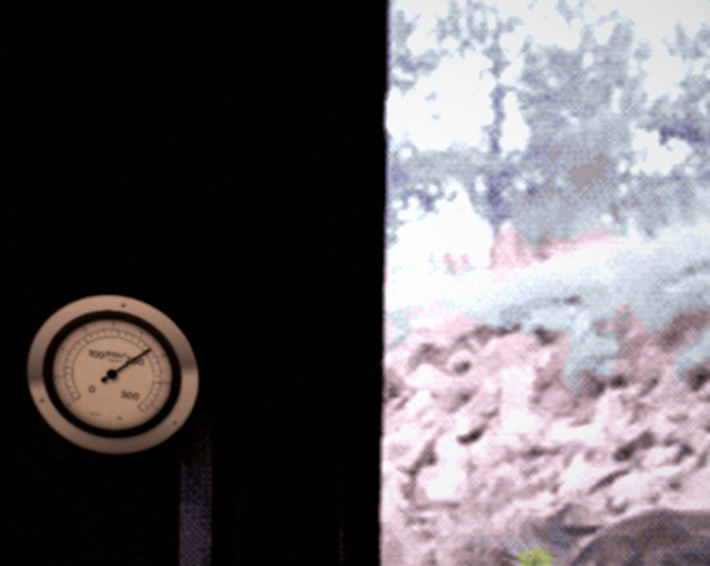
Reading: {"value": 200, "unit": "psi"}
